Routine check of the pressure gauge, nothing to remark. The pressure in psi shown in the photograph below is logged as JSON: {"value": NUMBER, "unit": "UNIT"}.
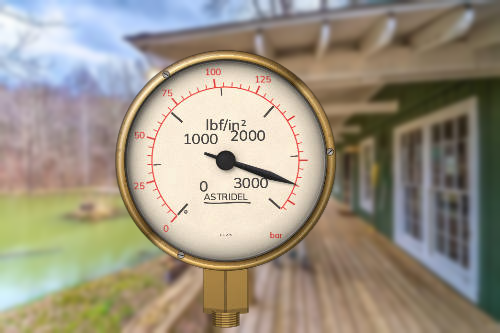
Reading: {"value": 2750, "unit": "psi"}
